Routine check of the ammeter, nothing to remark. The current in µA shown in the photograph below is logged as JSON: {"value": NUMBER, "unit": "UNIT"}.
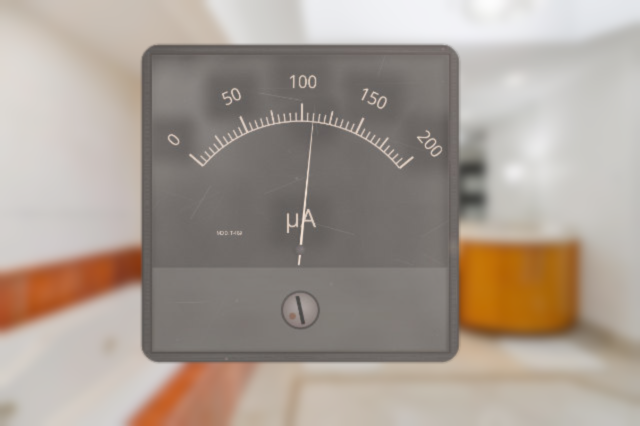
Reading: {"value": 110, "unit": "µA"}
